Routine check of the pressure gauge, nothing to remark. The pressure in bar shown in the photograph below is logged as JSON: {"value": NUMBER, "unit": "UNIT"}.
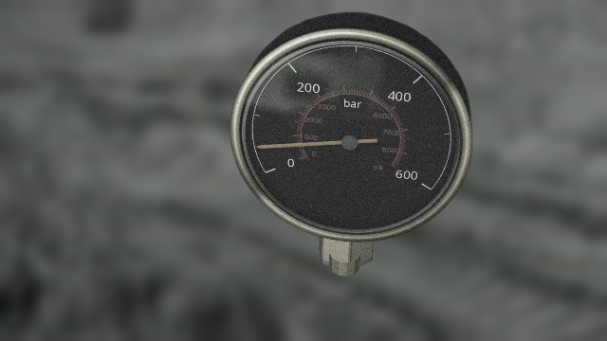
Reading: {"value": 50, "unit": "bar"}
